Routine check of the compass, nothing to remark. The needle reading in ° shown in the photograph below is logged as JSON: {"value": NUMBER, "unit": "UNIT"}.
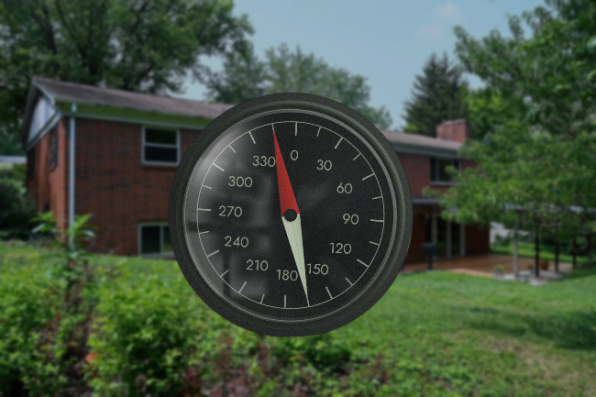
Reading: {"value": 345, "unit": "°"}
